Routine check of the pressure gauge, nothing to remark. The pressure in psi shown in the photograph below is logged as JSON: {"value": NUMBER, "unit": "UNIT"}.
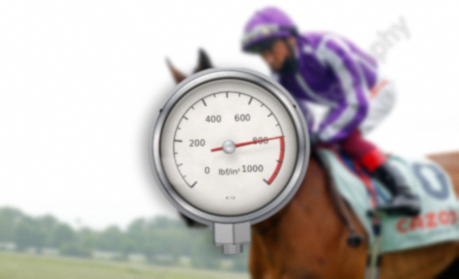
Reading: {"value": 800, "unit": "psi"}
